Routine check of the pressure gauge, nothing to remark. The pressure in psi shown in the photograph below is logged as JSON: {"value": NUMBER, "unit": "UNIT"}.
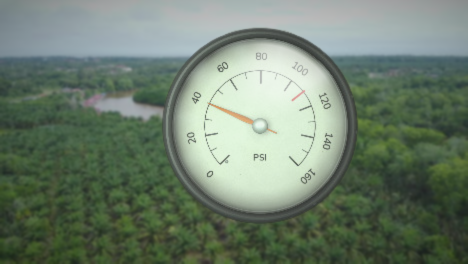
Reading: {"value": 40, "unit": "psi"}
